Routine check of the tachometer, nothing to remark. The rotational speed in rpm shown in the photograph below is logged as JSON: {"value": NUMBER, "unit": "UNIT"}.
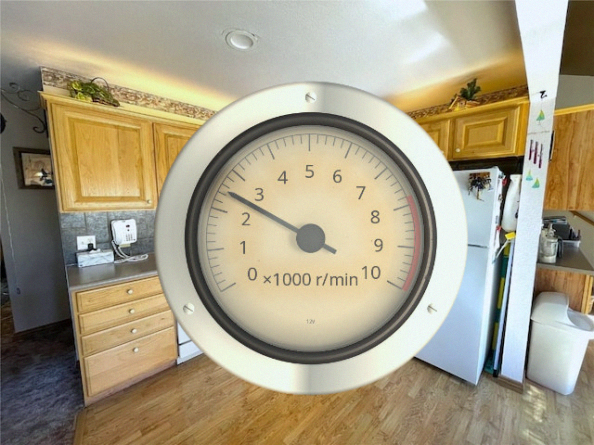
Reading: {"value": 2500, "unit": "rpm"}
